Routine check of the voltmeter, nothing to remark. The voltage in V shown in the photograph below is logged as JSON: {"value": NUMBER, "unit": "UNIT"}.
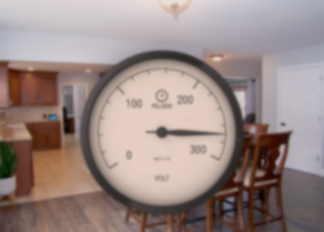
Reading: {"value": 270, "unit": "V"}
